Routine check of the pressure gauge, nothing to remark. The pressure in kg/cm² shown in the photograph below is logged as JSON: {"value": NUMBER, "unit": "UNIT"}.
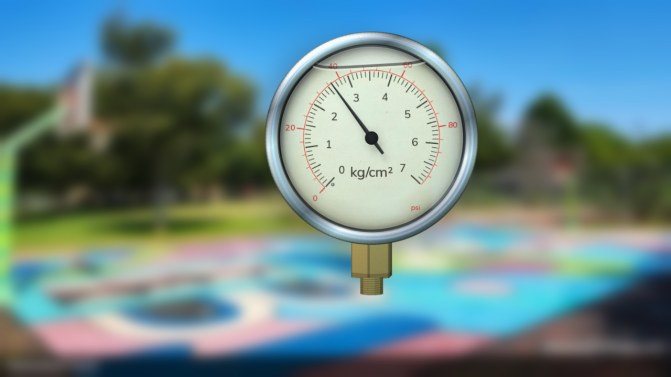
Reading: {"value": 2.6, "unit": "kg/cm²"}
